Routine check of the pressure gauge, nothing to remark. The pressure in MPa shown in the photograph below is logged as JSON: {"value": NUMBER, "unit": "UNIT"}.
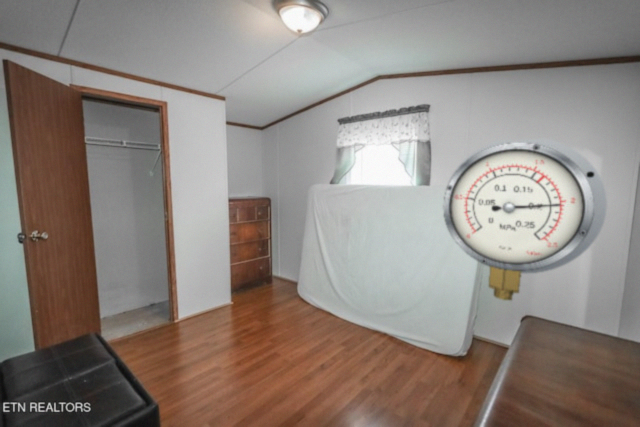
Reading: {"value": 0.2, "unit": "MPa"}
